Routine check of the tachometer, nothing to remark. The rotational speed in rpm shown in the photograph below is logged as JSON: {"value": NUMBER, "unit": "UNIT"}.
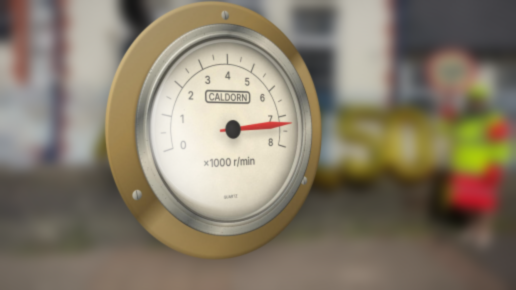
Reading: {"value": 7250, "unit": "rpm"}
